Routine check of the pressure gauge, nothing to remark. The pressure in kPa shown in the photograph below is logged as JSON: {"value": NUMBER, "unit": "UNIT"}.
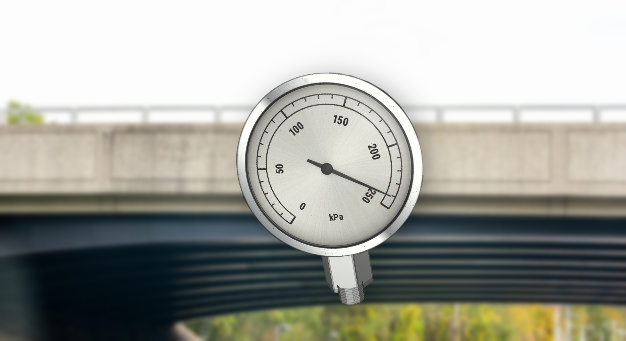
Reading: {"value": 240, "unit": "kPa"}
